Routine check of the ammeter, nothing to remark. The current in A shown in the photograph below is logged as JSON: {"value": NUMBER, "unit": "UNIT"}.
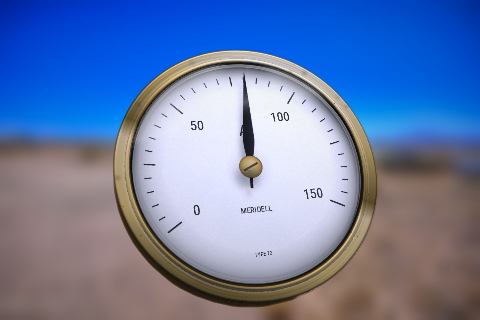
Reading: {"value": 80, "unit": "A"}
